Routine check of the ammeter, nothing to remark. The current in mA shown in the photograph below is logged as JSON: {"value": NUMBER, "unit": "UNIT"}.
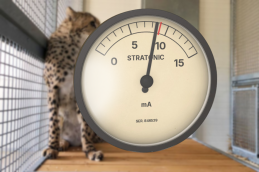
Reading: {"value": 8.5, "unit": "mA"}
